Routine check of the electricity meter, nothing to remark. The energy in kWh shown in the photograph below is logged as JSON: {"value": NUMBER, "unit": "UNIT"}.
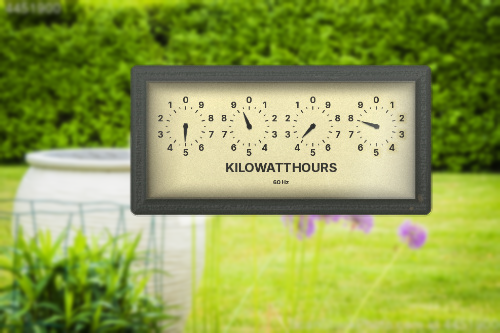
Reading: {"value": 4938, "unit": "kWh"}
